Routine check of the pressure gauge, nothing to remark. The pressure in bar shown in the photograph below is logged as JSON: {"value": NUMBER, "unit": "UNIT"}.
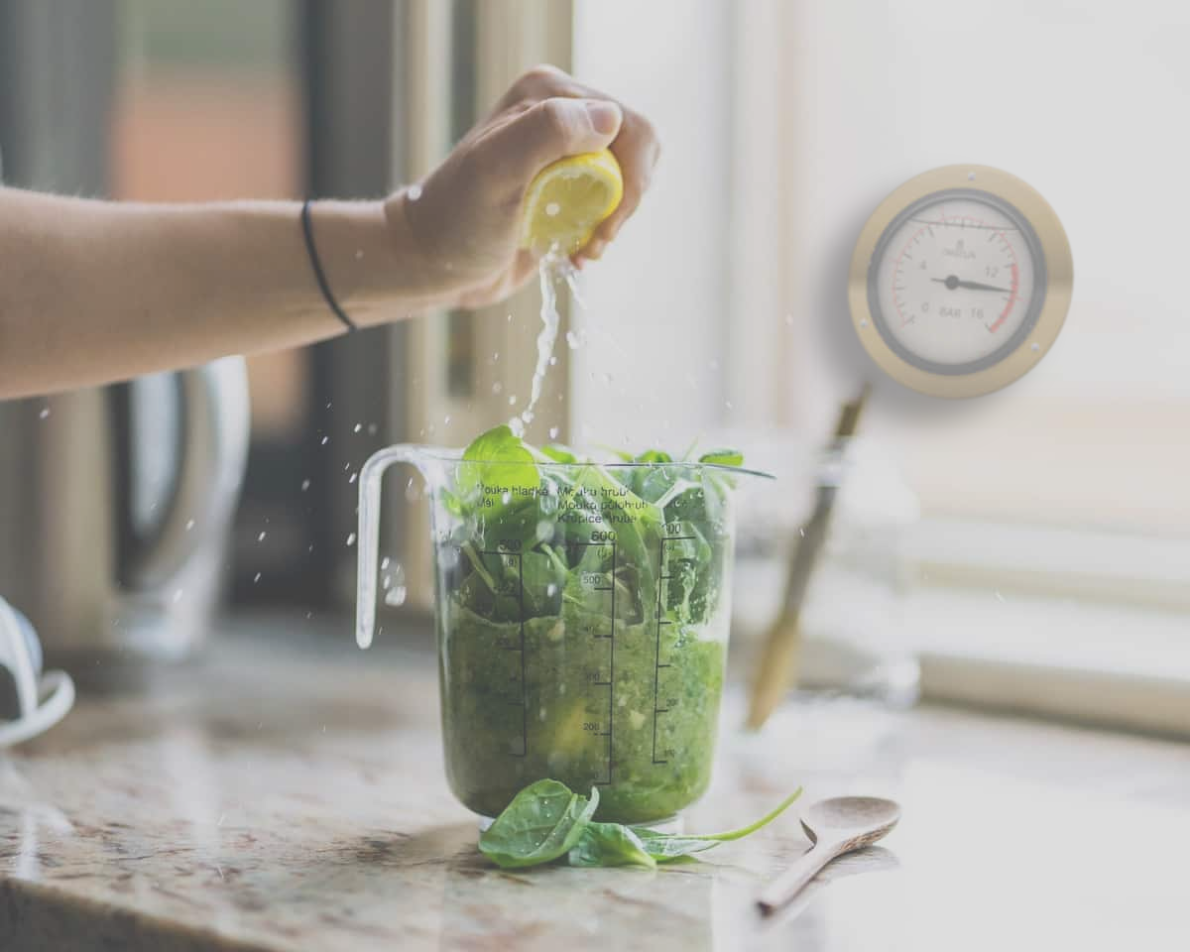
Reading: {"value": 13.5, "unit": "bar"}
